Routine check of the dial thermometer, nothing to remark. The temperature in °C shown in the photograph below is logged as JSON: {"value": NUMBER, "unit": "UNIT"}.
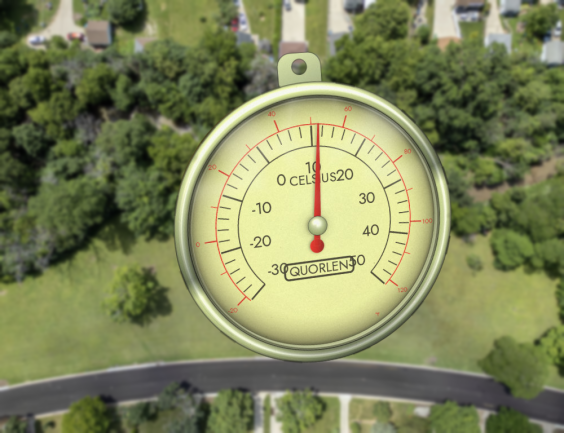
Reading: {"value": 11, "unit": "°C"}
